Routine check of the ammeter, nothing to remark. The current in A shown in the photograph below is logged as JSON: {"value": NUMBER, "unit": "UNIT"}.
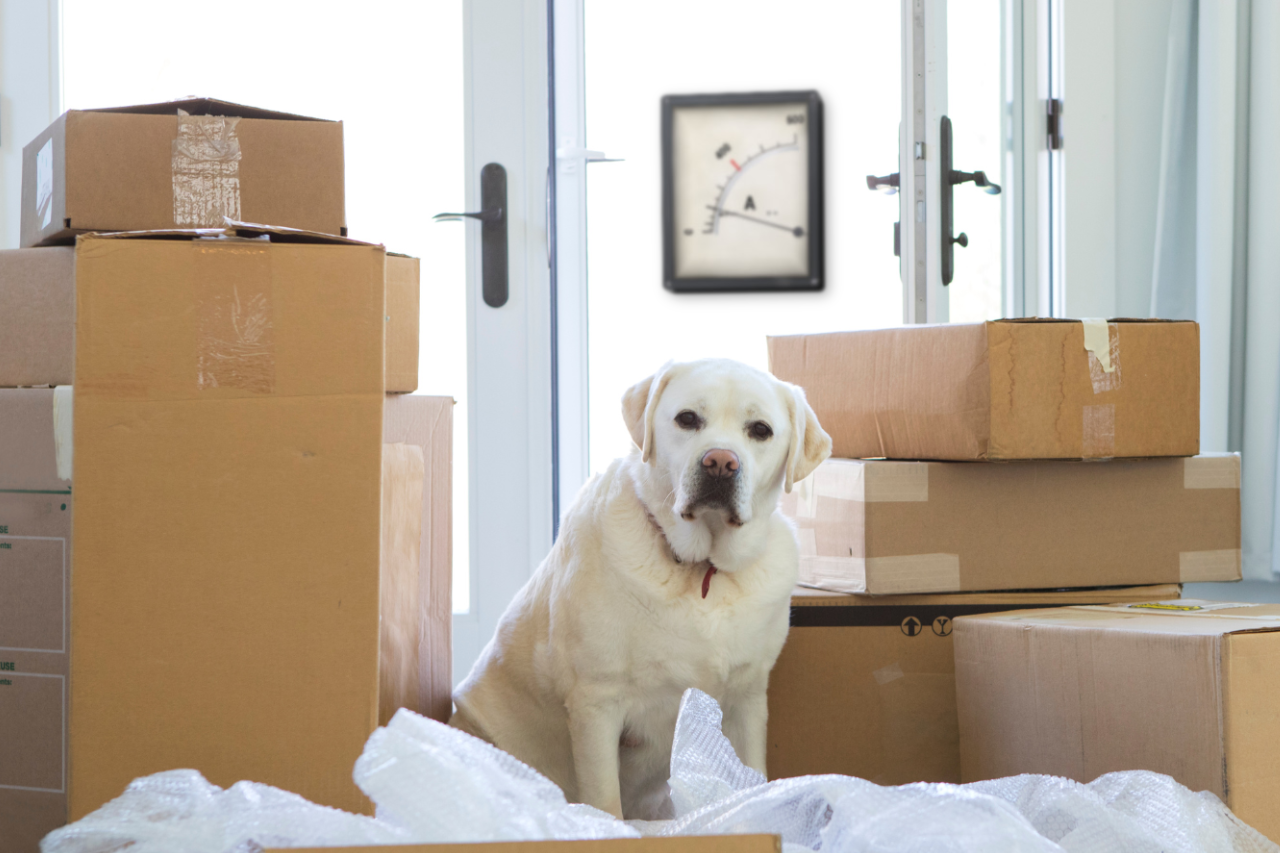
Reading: {"value": 200, "unit": "A"}
